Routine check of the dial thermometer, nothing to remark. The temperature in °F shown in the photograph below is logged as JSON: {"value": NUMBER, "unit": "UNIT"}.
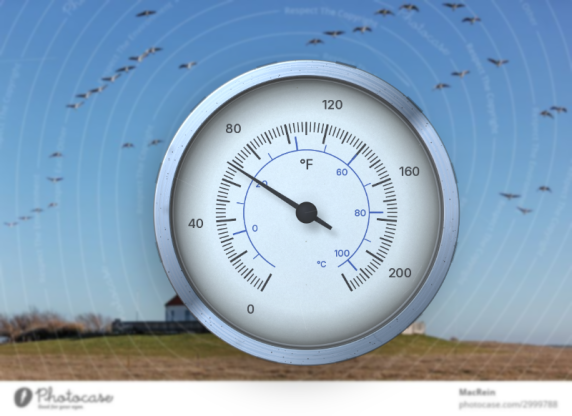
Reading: {"value": 68, "unit": "°F"}
